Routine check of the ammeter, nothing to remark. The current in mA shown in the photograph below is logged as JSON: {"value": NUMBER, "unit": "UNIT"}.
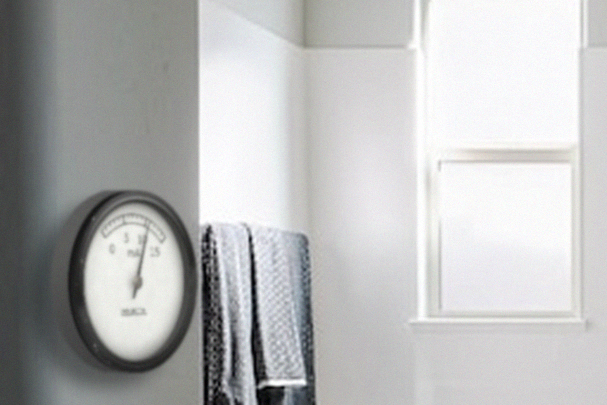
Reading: {"value": 10, "unit": "mA"}
